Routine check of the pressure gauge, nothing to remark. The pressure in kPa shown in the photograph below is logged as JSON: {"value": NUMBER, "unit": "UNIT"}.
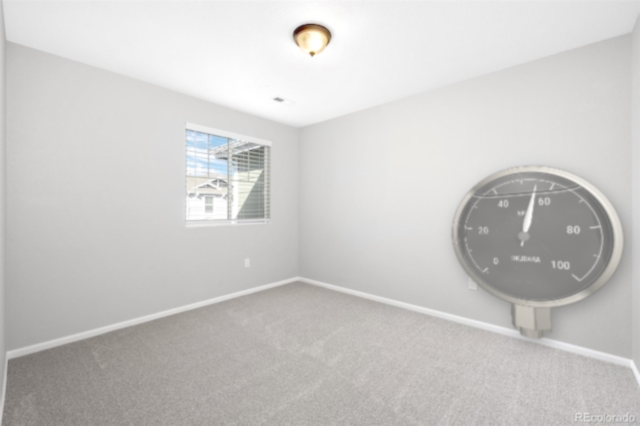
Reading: {"value": 55, "unit": "kPa"}
